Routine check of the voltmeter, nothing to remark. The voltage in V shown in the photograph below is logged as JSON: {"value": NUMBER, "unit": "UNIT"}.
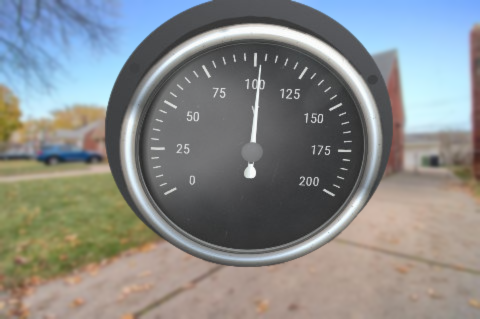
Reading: {"value": 102.5, "unit": "V"}
